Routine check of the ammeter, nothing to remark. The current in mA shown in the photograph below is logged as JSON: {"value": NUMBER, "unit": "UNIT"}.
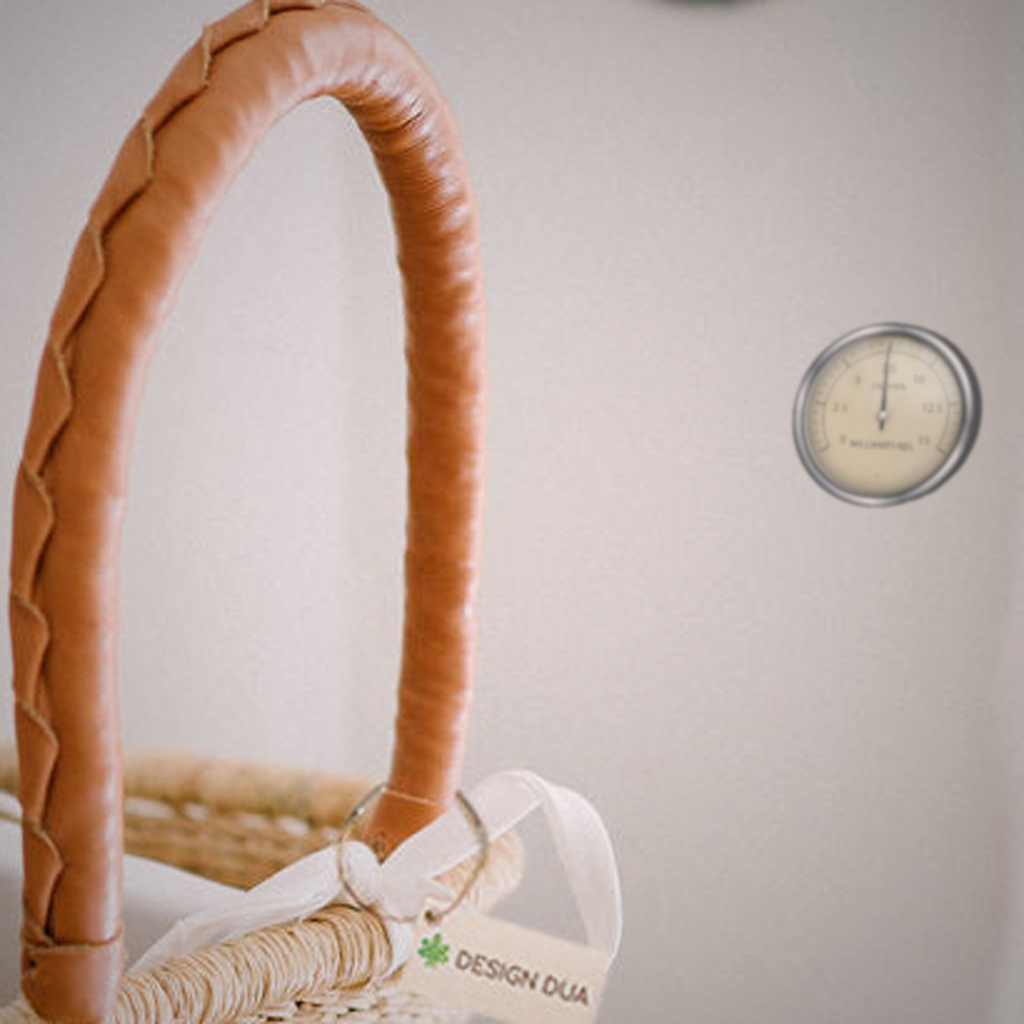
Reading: {"value": 7.5, "unit": "mA"}
